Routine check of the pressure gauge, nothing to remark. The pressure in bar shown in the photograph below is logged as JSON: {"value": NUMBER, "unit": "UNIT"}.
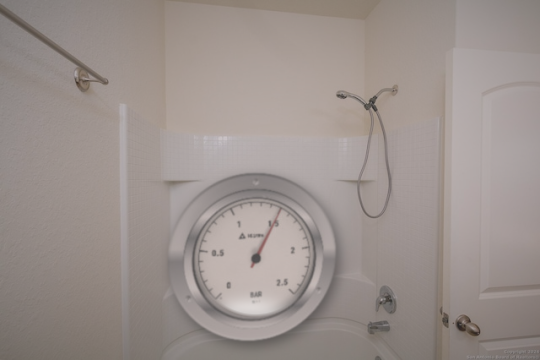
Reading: {"value": 1.5, "unit": "bar"}
